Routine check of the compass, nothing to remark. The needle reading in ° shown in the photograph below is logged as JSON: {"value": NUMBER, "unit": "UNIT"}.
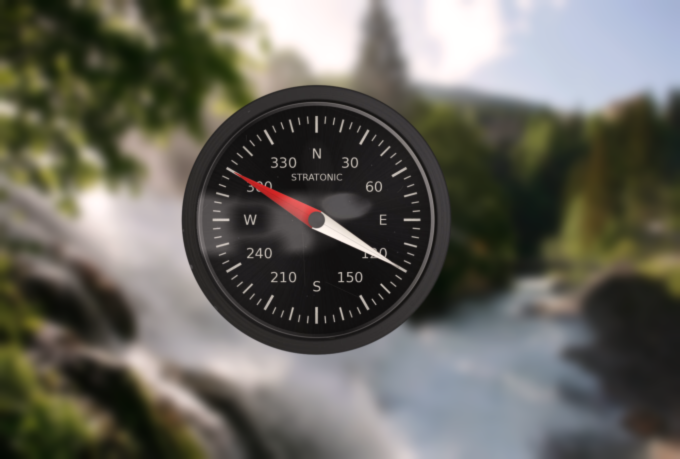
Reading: {"value": 300, "unit": "°"}
